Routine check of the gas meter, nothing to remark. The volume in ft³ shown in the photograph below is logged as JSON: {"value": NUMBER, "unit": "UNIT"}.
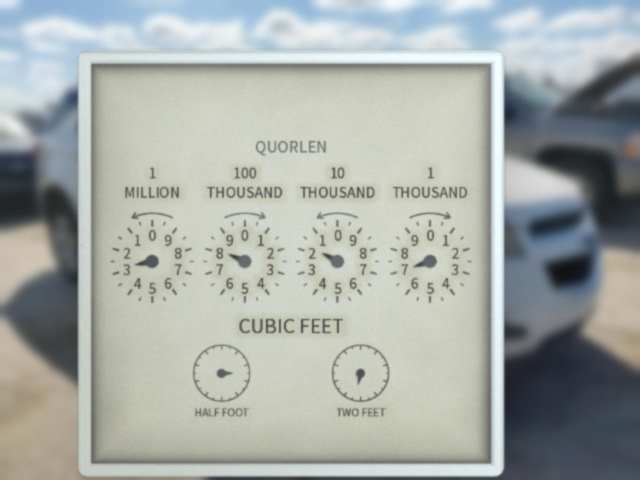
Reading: {"value": 281700, "unit": "ft³"}
